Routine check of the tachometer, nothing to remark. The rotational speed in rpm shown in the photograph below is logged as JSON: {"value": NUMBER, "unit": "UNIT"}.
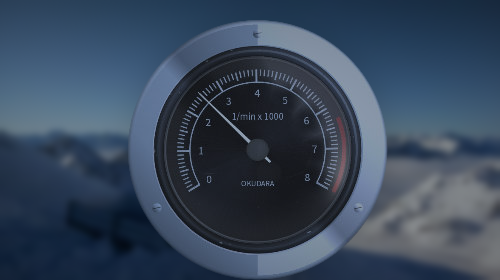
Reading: {"value": 2500, "unit": "rpm"}
